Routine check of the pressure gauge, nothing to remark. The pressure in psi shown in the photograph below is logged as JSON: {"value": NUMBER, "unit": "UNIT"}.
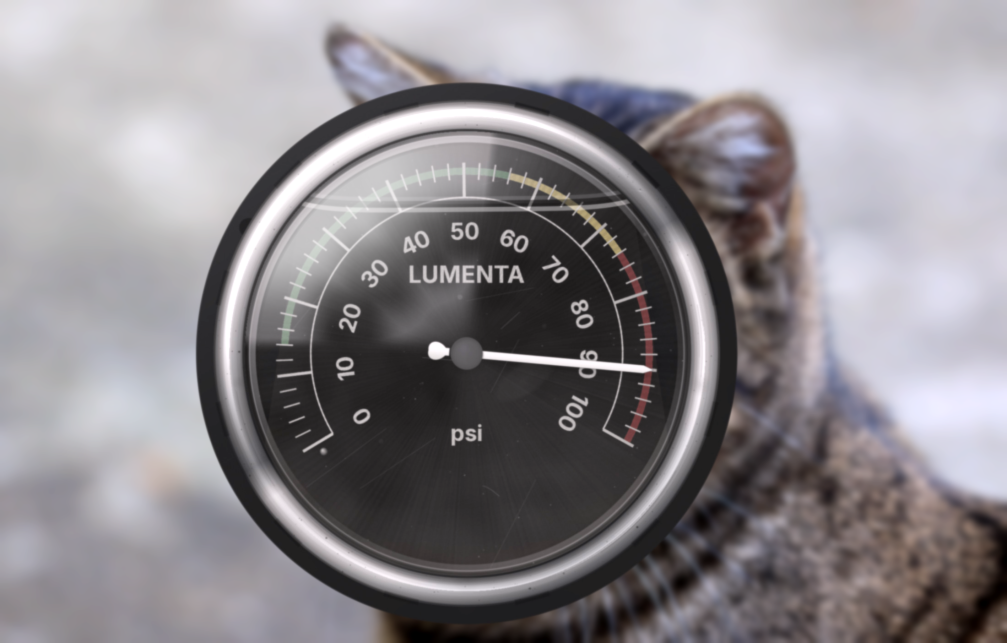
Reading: {"value": 90, "unit": "psi"}
